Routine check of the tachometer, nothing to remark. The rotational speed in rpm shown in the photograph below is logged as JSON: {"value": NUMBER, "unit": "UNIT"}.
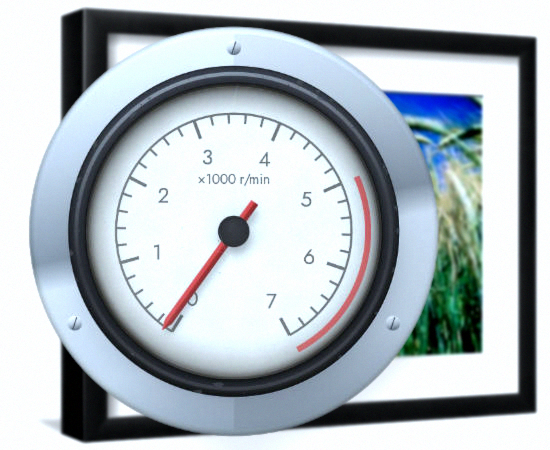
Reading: {"value": 100, "unit": "rpm"}
